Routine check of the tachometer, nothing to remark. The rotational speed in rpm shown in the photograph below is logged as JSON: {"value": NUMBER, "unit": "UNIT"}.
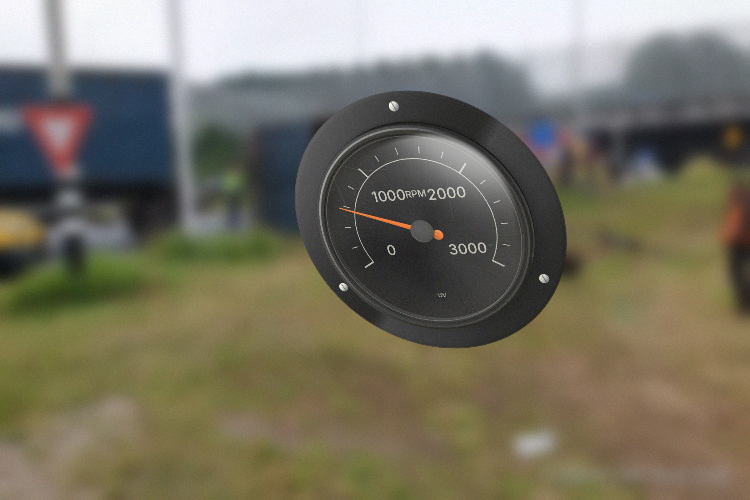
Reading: {"value": 600, "unit": "rpm"}
